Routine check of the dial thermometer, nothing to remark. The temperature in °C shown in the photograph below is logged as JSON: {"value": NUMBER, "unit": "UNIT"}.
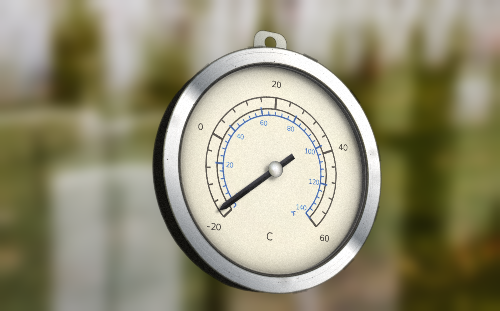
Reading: {"value": -18, "unit": "°C"}
